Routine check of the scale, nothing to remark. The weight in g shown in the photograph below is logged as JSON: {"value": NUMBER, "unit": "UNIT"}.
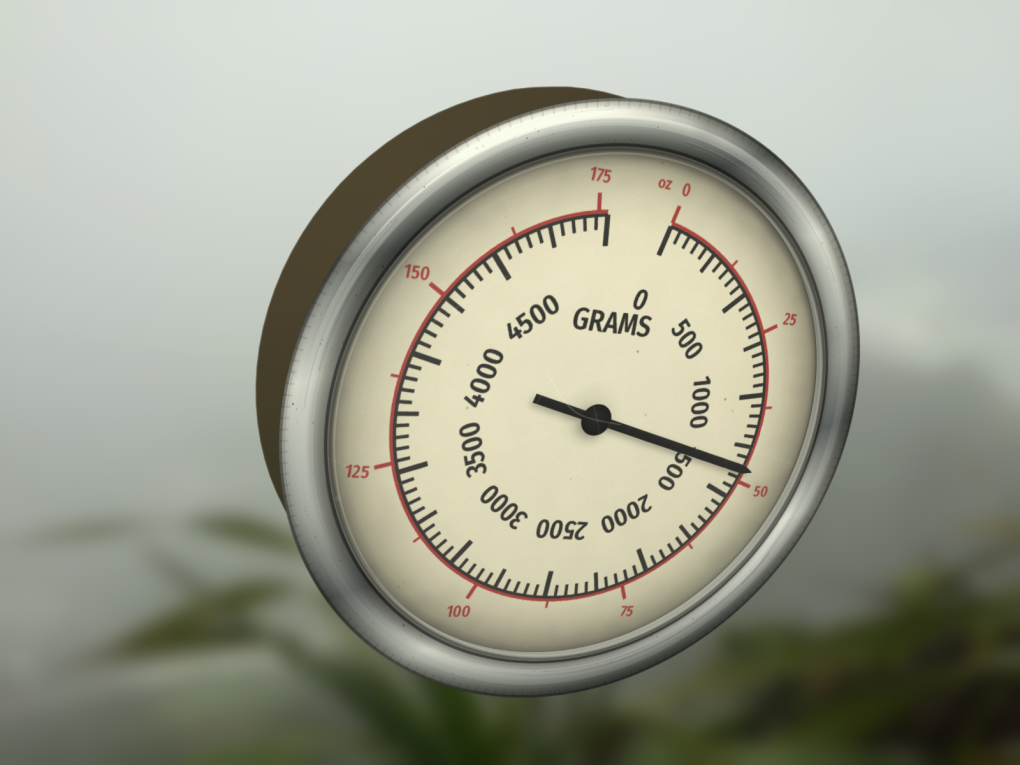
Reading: {"value": 1350, "unit": "g"}
